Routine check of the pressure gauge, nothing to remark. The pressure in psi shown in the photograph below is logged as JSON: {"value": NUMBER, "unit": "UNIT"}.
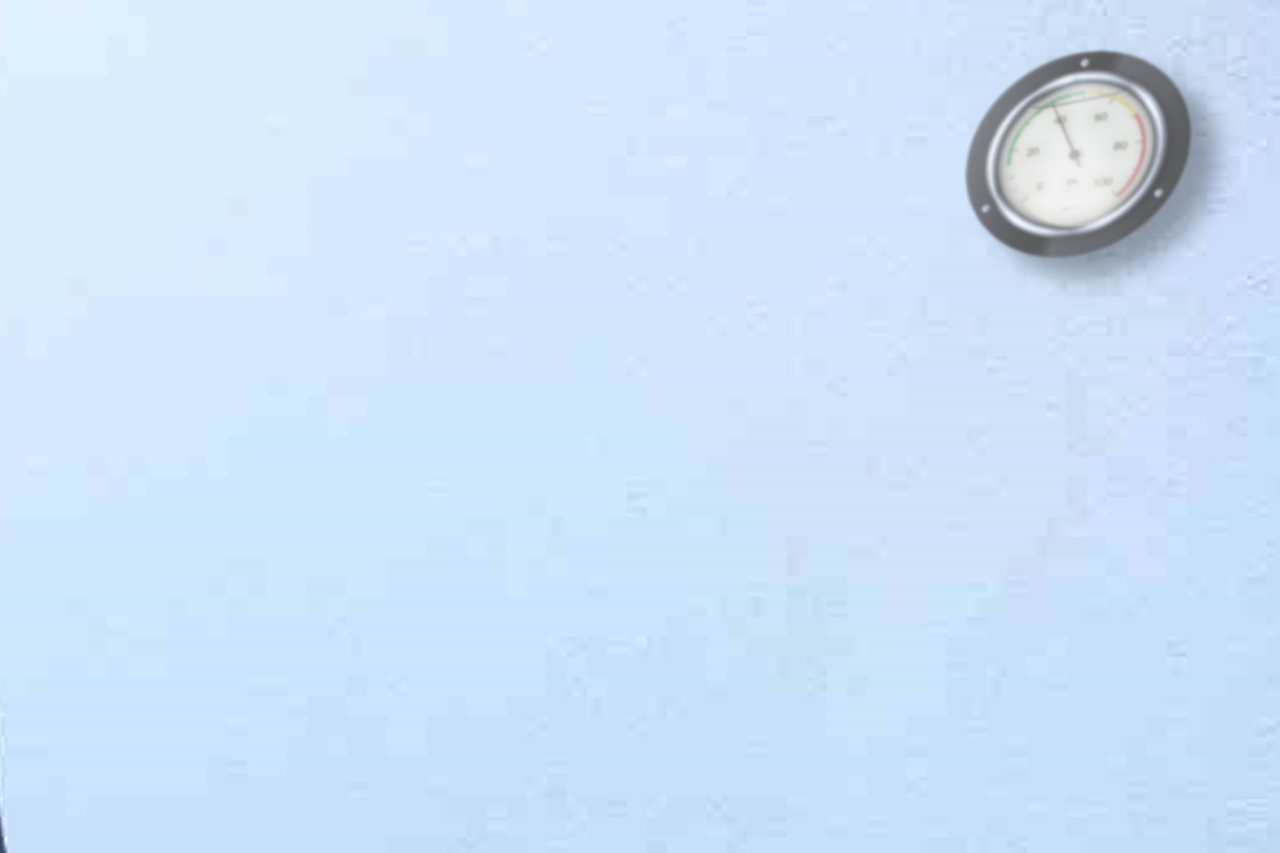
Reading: {"value": 40, "unit": "psi"}
